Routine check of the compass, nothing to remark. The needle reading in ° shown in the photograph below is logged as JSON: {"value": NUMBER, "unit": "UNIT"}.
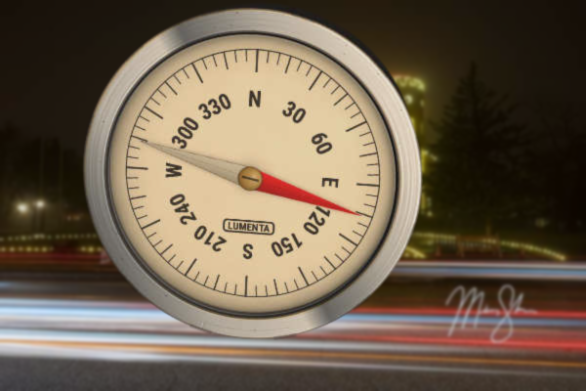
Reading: {"value": 105, "unit": "°"}
